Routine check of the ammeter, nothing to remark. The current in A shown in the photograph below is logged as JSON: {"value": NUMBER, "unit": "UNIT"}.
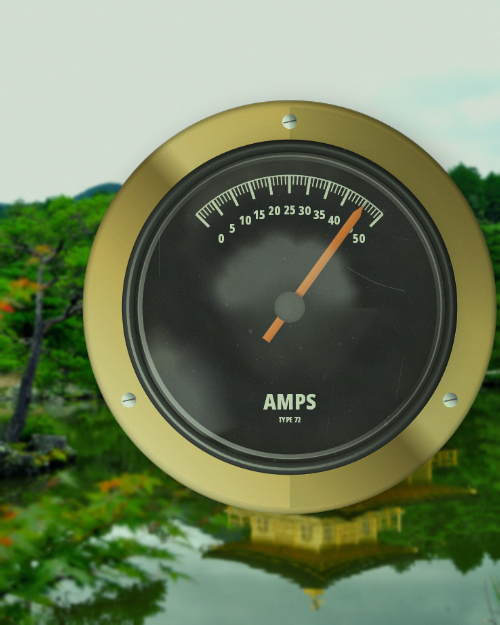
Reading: {"value": 45, "unit": "A"}
